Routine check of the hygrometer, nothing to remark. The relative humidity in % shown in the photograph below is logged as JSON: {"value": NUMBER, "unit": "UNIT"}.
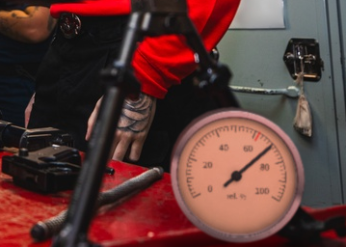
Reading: {"value": 70, "unit": "%"}
